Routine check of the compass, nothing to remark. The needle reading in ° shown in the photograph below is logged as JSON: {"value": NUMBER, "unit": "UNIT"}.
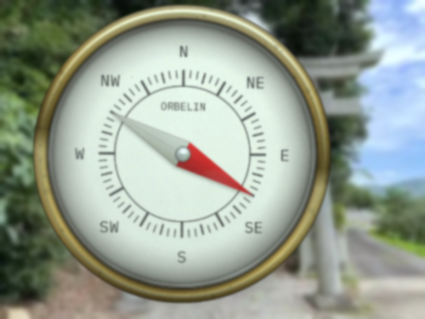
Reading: {"value": 120, "unit": "°"}
